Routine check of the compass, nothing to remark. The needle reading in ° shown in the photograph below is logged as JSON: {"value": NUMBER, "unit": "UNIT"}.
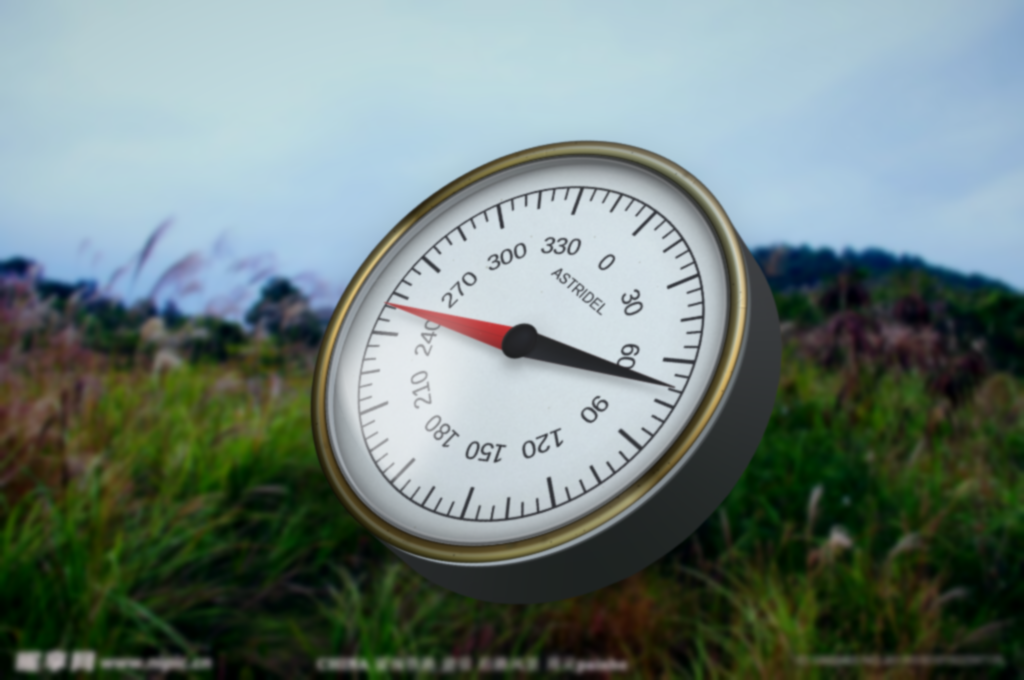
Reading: {"value": 250, "unit": "°"}
